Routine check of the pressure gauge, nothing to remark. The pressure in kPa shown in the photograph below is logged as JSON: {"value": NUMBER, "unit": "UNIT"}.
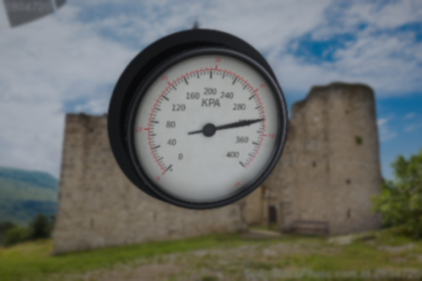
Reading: {"value": 320, "unit": "kPa"}
